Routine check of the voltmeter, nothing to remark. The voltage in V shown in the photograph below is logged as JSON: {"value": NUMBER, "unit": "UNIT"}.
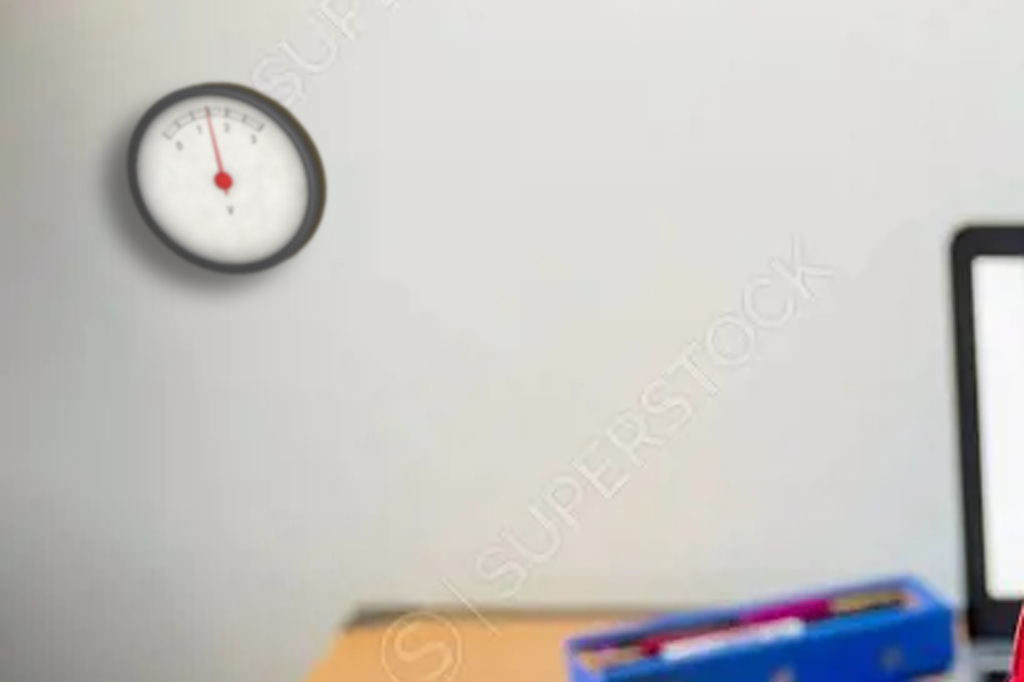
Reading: {"value": 1.5, "unit": "V"}
